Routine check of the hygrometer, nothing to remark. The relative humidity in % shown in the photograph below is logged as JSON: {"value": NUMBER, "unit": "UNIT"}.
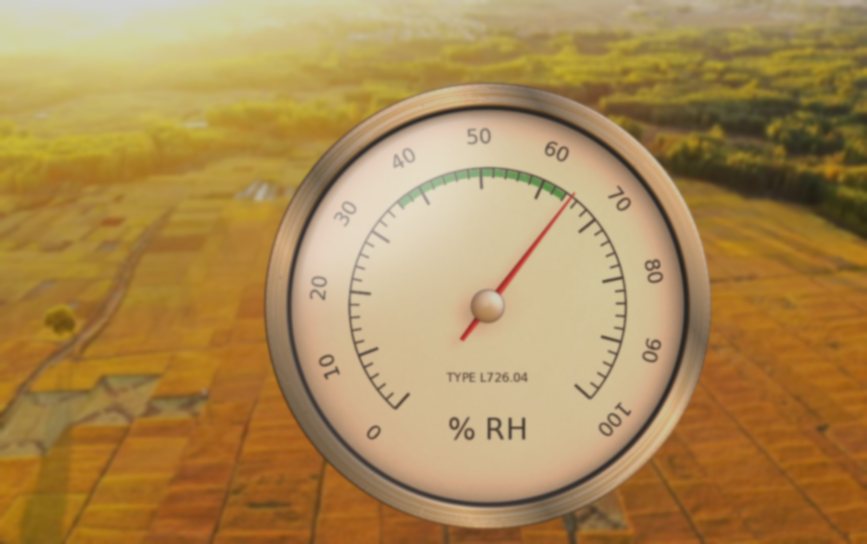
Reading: {"value": 65, "unit": "%"}
